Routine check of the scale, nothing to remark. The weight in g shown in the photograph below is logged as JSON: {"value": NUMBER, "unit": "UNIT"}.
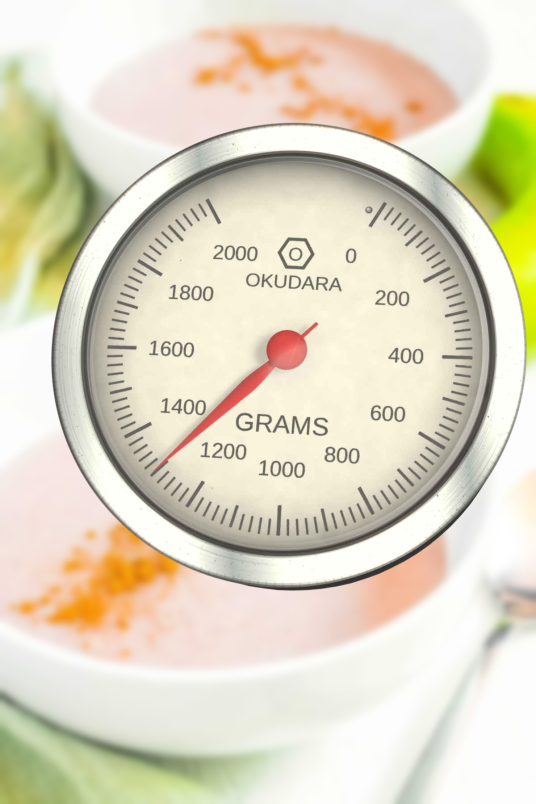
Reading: {"value": 1300, "unit": "g"}
